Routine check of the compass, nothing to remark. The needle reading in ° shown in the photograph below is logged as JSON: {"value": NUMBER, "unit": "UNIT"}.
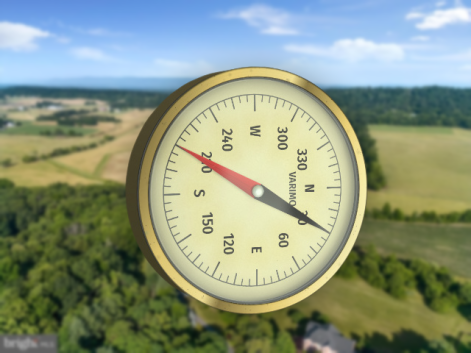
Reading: {"value": 210, "unit": "°"}
